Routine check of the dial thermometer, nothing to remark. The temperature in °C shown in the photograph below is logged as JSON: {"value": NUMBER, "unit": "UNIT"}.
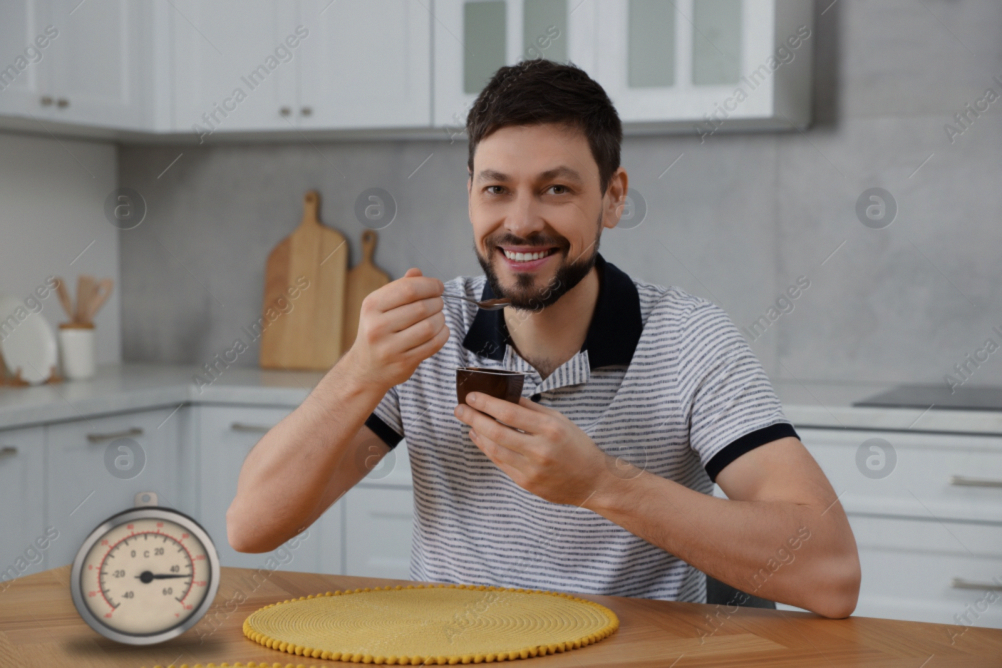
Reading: {"value": 45, "unit": "°C"}
